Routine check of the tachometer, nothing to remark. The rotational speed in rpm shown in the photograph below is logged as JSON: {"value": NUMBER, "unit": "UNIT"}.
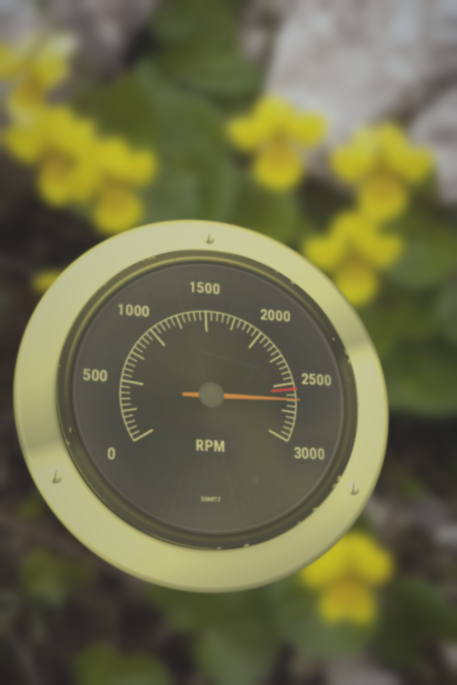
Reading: {"value": 2650, "unit": "rpm"}
